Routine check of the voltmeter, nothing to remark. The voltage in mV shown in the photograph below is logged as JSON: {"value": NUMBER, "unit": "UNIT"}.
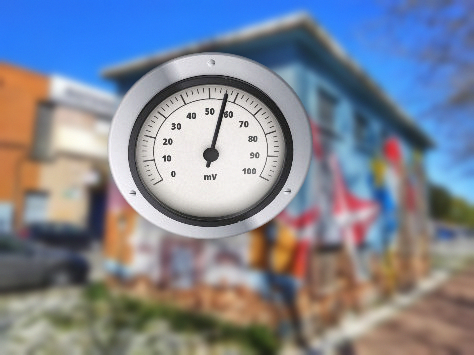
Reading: {"value": 56, "unit": "mV"}
